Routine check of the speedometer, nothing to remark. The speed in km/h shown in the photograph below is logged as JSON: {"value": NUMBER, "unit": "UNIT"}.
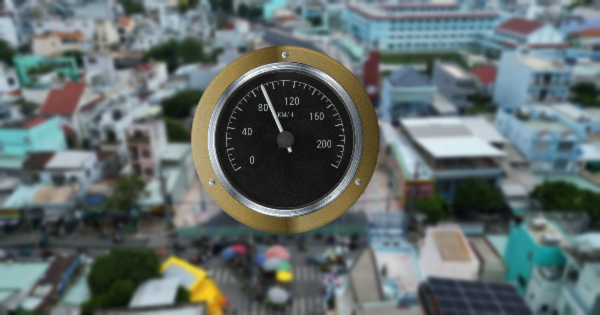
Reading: {"value": 90, "unit": "km/h"}
